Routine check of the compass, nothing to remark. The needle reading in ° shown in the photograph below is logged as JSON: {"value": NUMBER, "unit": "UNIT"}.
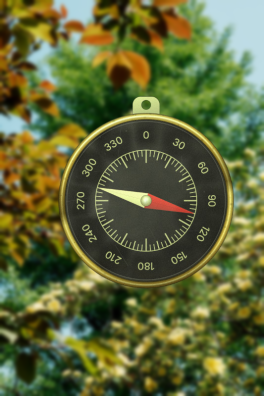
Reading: {"value": 105, "unit": "°"}
